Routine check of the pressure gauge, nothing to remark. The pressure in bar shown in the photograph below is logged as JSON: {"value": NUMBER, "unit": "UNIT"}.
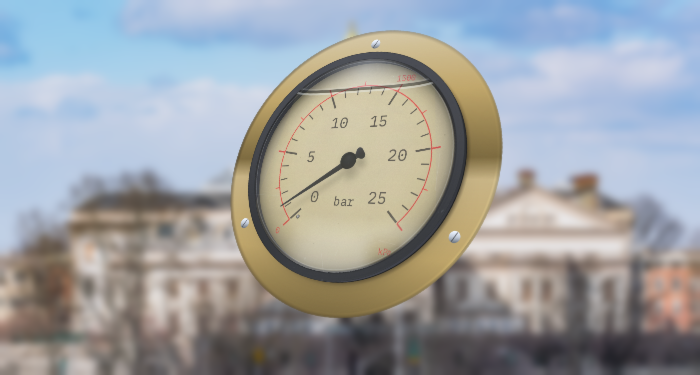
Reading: {"value": 1, "unit": "bar"}
